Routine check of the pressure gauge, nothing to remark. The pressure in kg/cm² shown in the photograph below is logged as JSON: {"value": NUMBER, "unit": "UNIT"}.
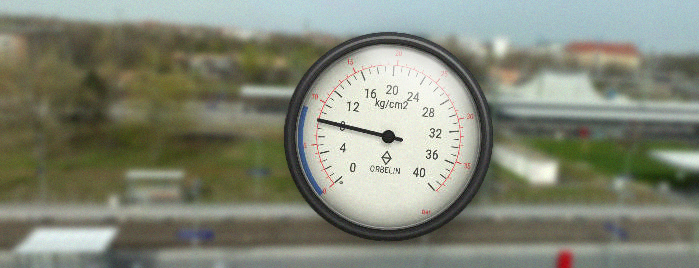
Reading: {"value": 8, "unit": "kg/cm²"}
